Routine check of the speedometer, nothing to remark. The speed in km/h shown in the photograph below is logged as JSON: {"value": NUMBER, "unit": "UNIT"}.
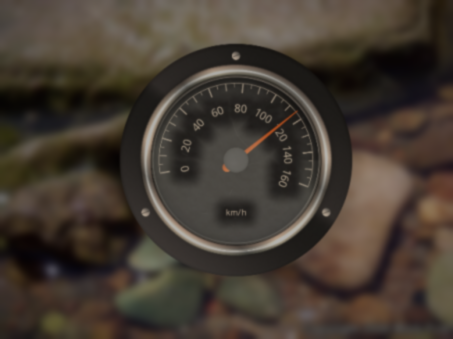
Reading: {"value": 115, "unit": "km/h"}
